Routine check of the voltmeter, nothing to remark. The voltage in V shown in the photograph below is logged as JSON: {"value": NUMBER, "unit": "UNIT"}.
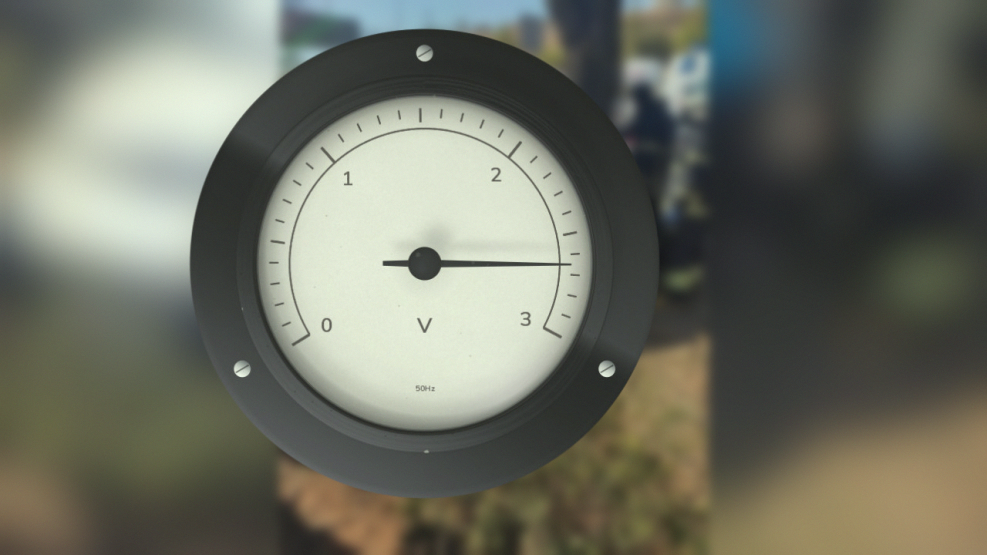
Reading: {"value": 2.65, "unit": "V"}
